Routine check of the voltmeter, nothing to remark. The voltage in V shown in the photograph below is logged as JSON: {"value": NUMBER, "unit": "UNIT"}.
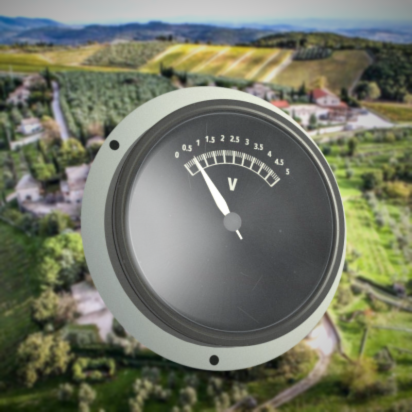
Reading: {"value": 0.5, "unit": "V"}
